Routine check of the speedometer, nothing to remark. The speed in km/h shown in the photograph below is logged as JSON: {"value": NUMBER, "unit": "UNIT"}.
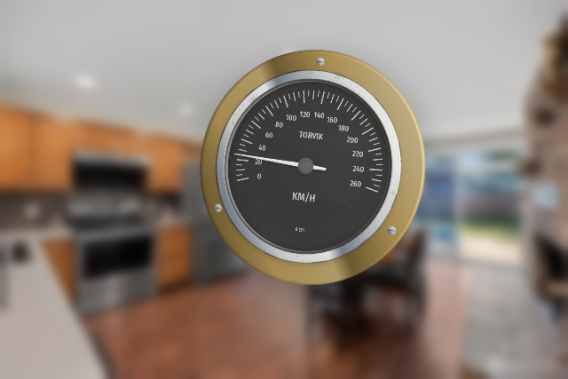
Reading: {"value": 25, "unit": "km/h"}
